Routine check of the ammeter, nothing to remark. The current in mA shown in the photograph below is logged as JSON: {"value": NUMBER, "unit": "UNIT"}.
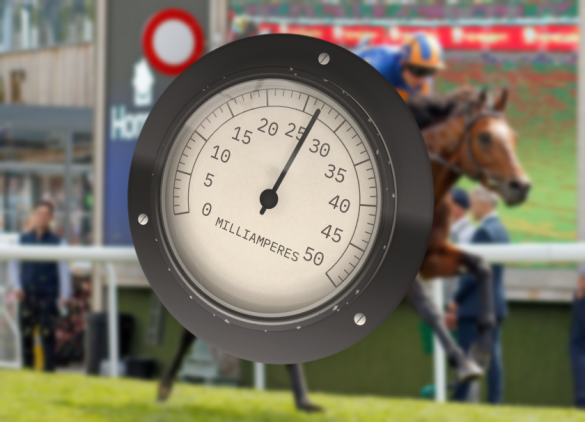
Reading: {"value": 27, "unit": "mA"}
